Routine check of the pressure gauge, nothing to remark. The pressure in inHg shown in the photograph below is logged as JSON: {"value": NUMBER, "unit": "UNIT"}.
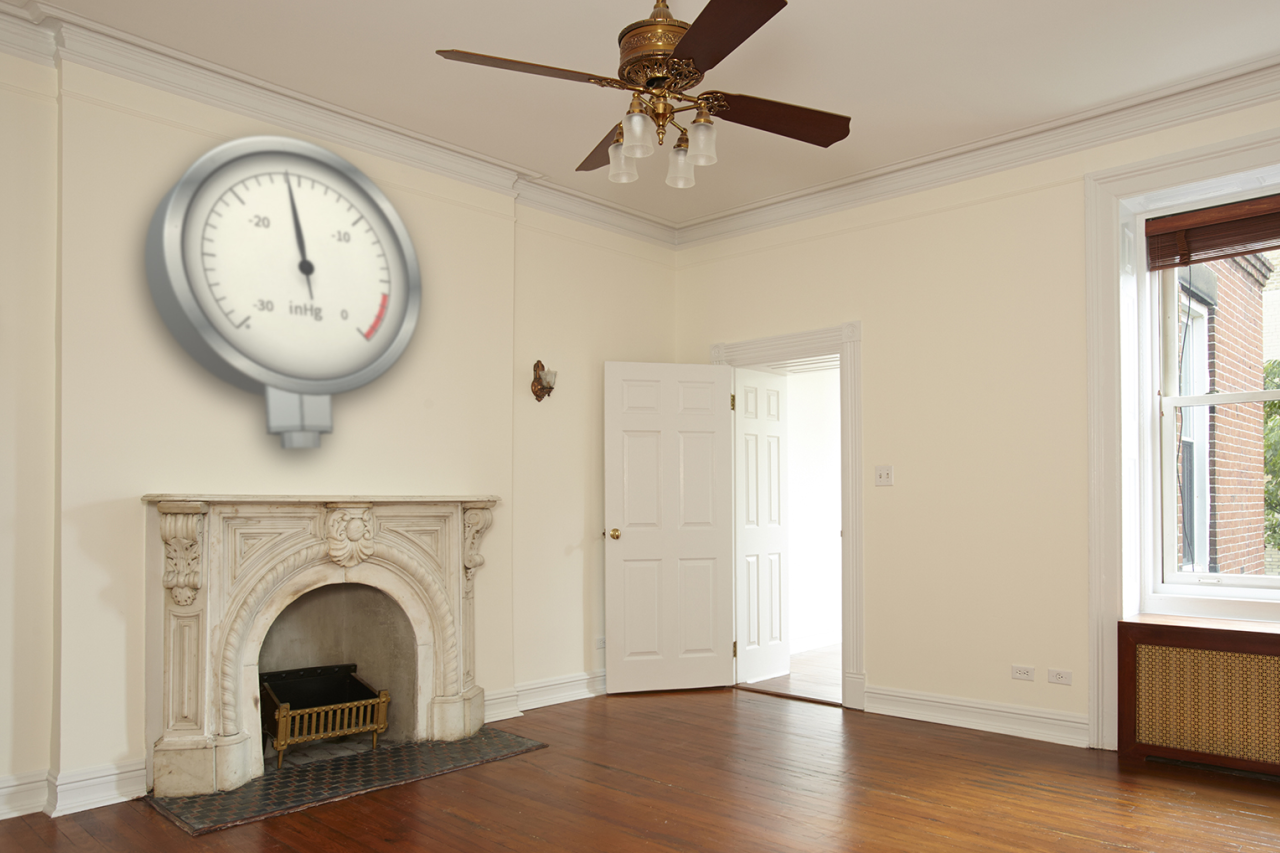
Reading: {"value": -16, "unit": "inHg"}
